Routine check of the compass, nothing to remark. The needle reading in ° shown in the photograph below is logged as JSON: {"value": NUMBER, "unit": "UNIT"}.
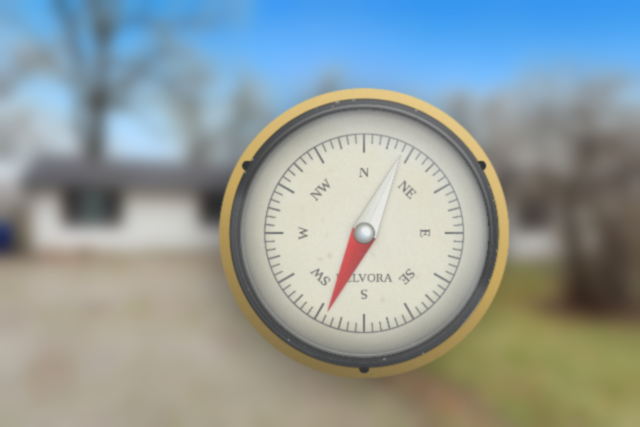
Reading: {"value": 205, "unit": "°"}
